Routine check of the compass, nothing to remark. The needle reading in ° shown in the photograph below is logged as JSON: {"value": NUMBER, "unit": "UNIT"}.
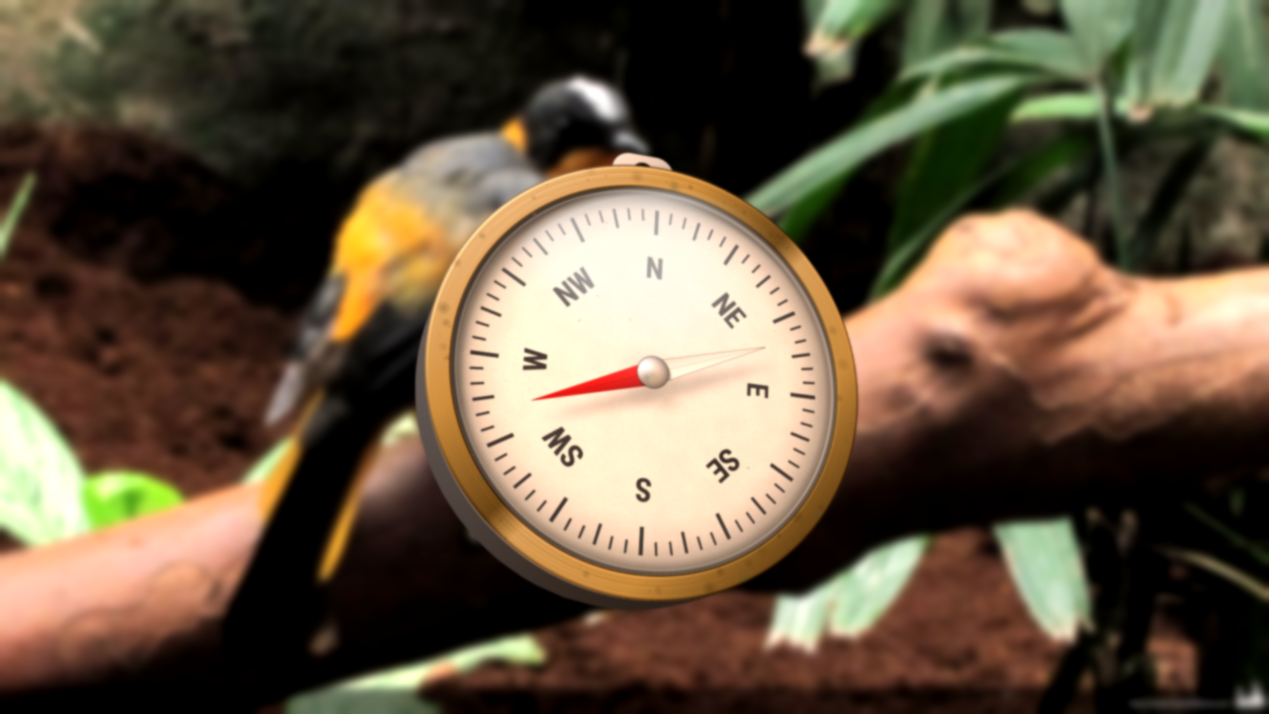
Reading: {"value": 250, "unit": "°"}
